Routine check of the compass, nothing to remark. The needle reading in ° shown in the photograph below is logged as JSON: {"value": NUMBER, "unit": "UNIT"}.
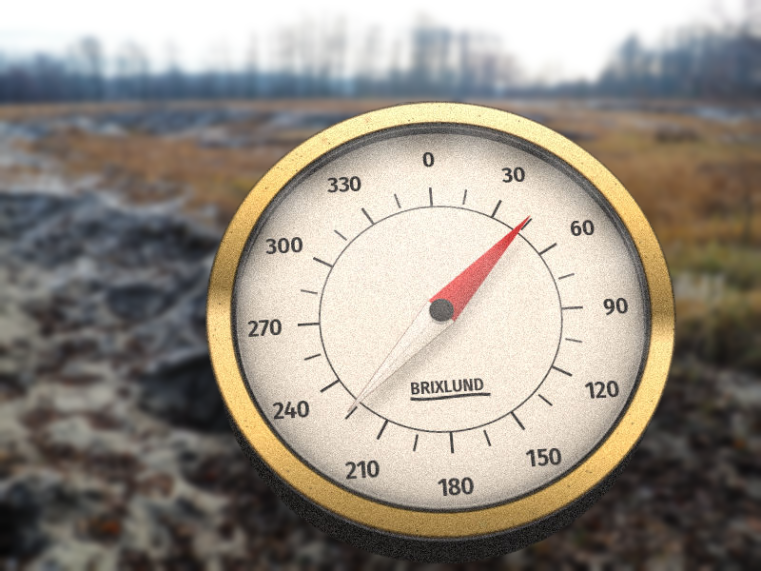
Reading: {"value": 45, "unit": "°"}
